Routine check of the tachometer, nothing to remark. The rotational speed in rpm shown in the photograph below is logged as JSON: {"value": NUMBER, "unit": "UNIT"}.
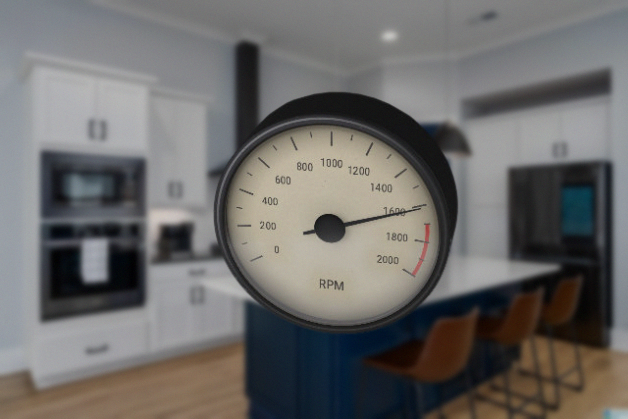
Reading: {"value": 1600, "unit": "rpm"}
